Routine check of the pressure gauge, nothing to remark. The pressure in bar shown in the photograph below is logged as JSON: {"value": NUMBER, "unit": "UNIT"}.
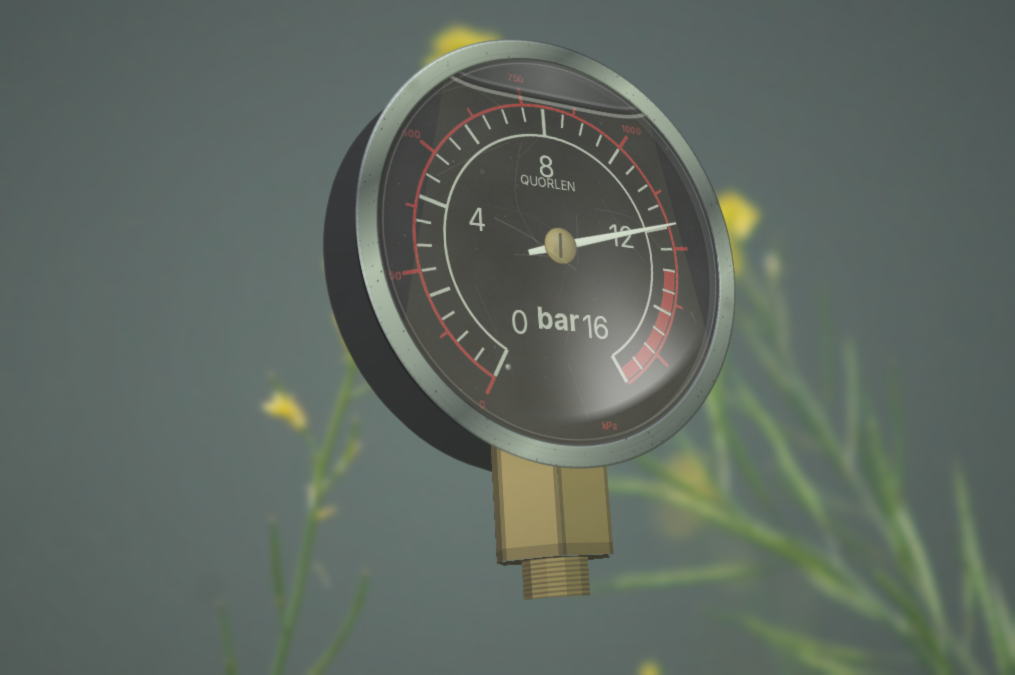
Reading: {"value": 12, "unit": "bar"}
